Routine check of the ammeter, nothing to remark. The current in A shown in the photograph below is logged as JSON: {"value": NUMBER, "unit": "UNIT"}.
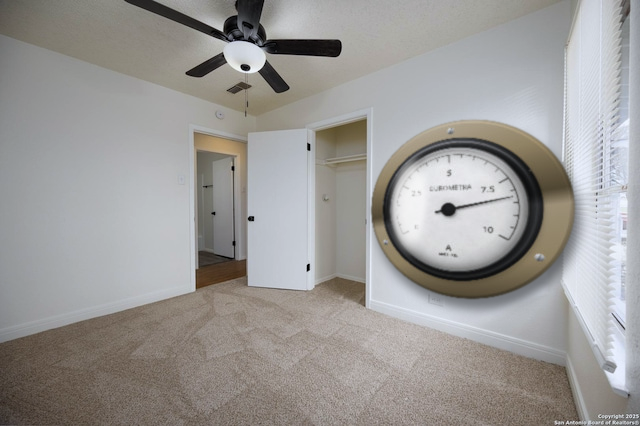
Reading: {"value": 8.25, "unit": "A"}
